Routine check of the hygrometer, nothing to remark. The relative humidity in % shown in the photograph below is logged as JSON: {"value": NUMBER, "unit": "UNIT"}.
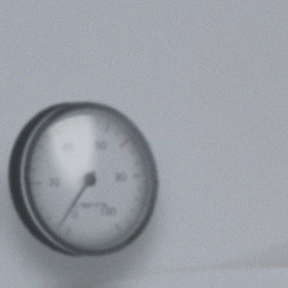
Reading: {"value": 4, "unit": "%"}
